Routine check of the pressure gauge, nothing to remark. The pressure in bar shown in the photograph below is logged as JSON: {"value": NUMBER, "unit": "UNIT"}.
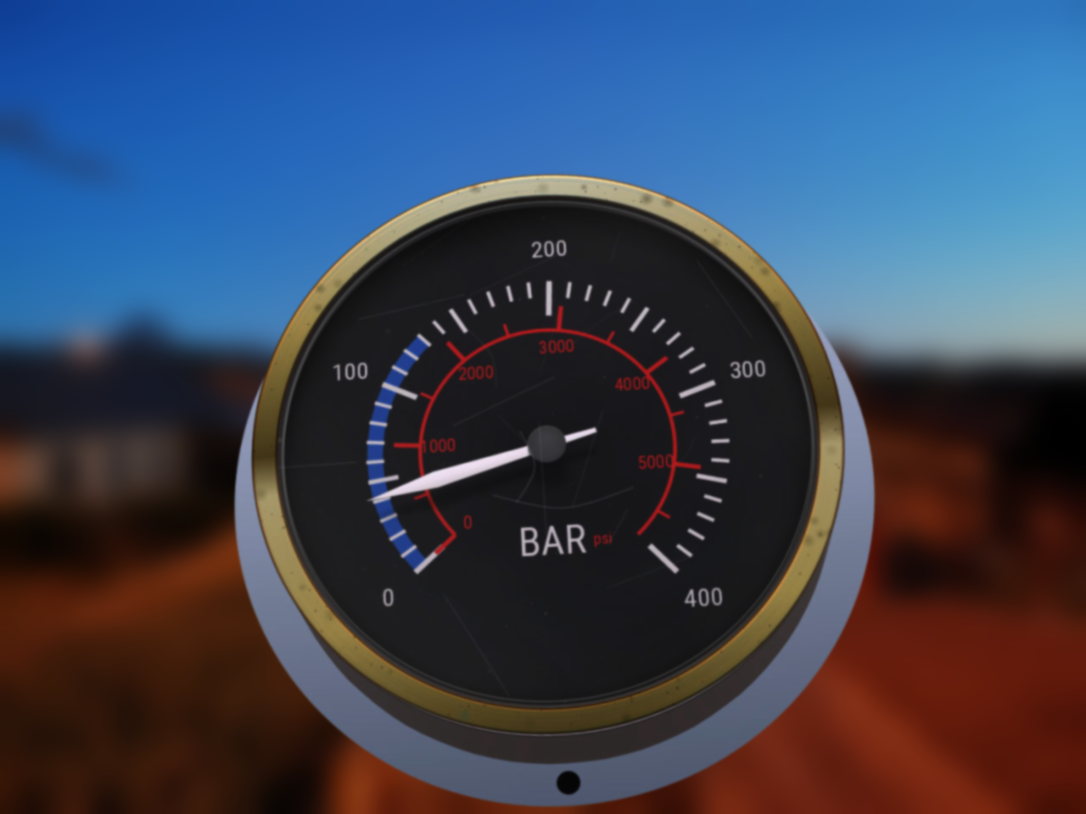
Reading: {"value": 40, "unit": "bar"}
